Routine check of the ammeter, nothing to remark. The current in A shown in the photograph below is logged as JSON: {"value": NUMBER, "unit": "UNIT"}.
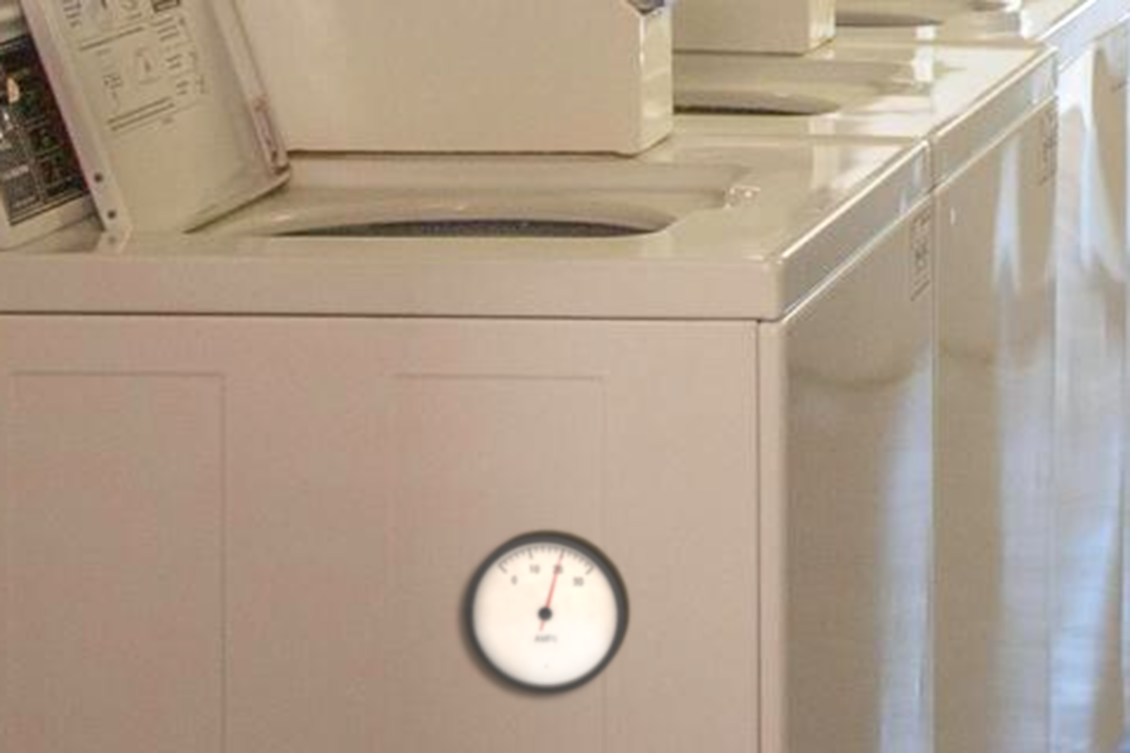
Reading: {"value": 20, "unit": "A"}
